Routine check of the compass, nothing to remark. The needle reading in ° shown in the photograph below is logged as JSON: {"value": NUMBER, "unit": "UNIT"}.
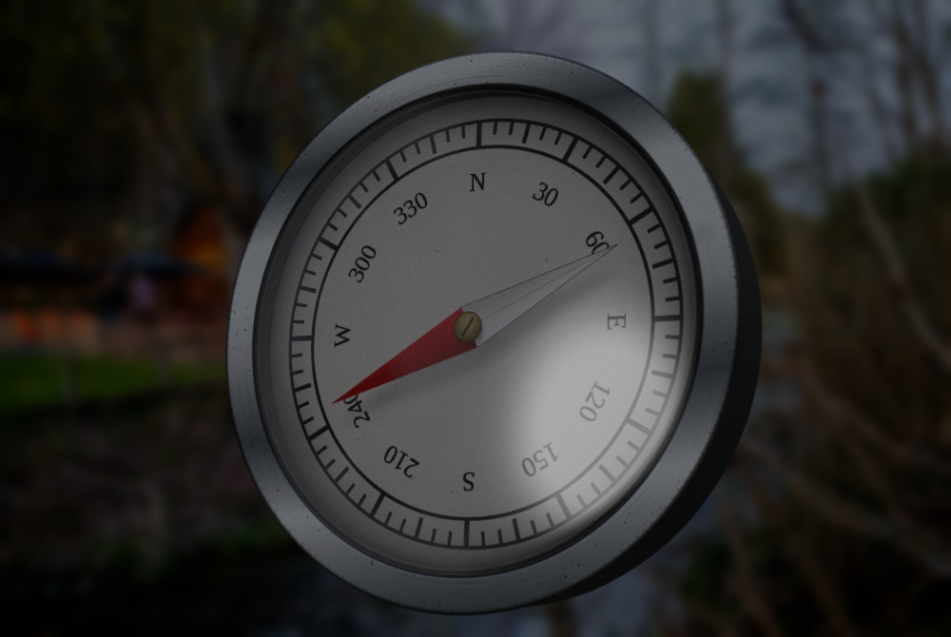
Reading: {"value": 245, "unit": "°"}
